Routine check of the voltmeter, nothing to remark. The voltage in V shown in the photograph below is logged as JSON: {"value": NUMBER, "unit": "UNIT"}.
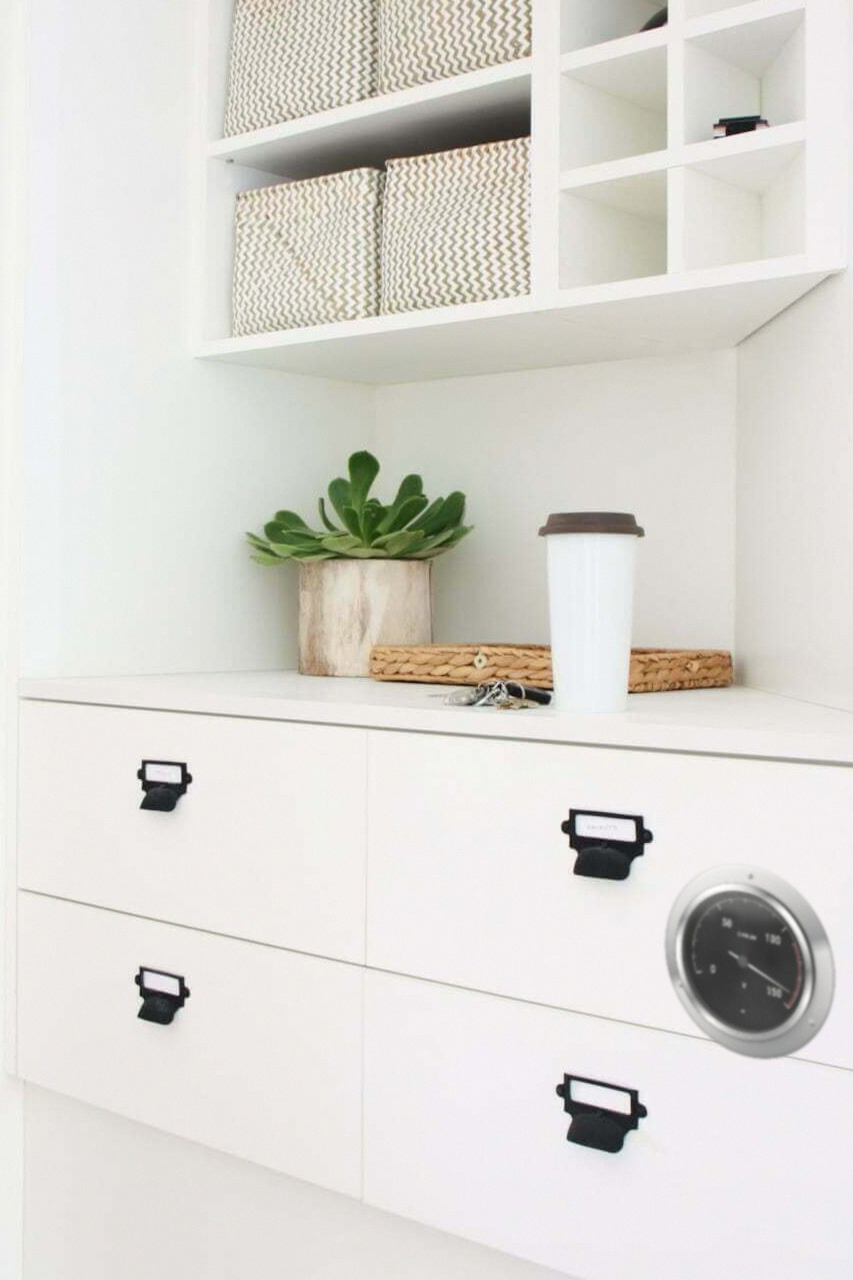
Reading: {"value": 140, "unit": "V"}
